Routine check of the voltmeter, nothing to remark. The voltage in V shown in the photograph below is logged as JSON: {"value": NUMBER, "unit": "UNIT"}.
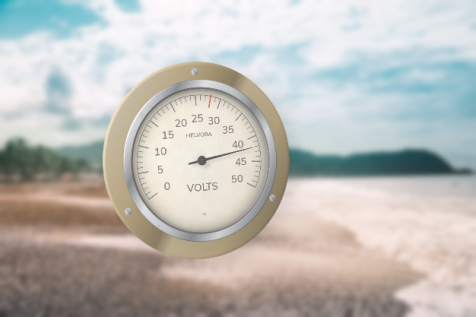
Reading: {"value": 42, "unit": "V"}
